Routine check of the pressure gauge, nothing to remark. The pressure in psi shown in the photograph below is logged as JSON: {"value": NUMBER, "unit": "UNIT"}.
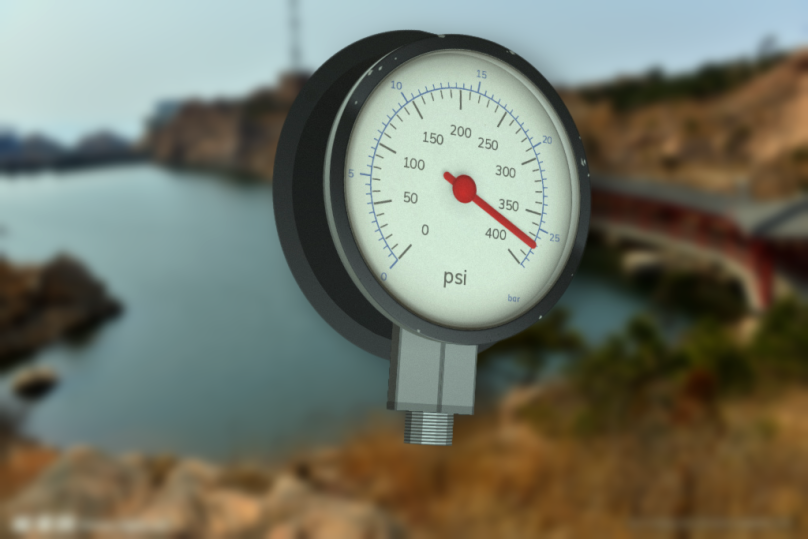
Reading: {"value": 380, "unit": "psi"}
